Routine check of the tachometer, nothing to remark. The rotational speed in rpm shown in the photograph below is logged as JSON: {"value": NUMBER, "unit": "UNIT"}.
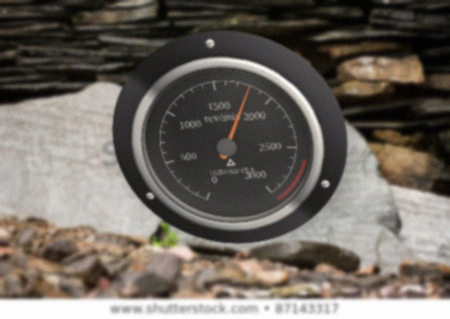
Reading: {"value": 1800, "unit": "rpm"}
